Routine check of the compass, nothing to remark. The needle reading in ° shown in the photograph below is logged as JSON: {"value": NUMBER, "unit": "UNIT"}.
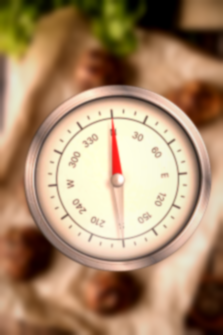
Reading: {"value": 0, "unit": "°"}
